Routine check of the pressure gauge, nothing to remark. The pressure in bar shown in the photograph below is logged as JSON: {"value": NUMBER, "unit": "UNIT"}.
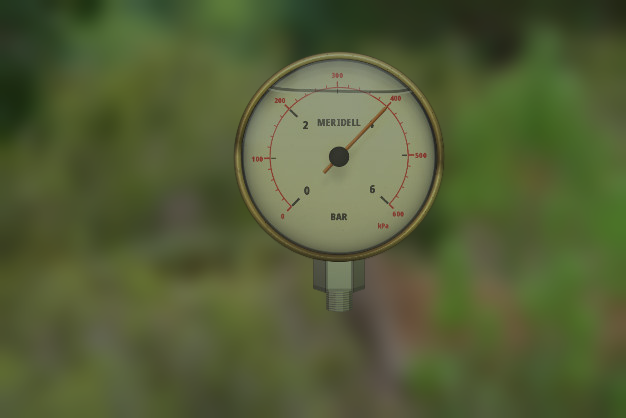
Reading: {"value": 4, "unit": "bar"}
